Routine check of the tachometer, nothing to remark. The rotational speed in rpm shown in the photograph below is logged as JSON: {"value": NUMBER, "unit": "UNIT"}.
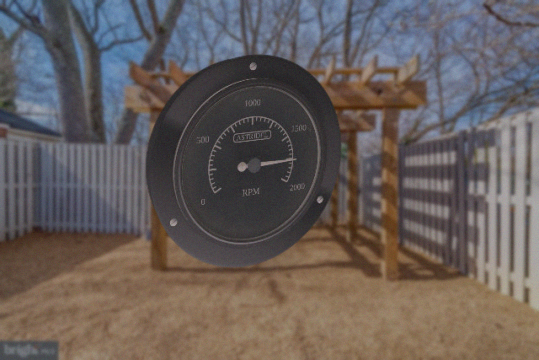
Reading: {"value": 1750, "unit": "rpm"}
